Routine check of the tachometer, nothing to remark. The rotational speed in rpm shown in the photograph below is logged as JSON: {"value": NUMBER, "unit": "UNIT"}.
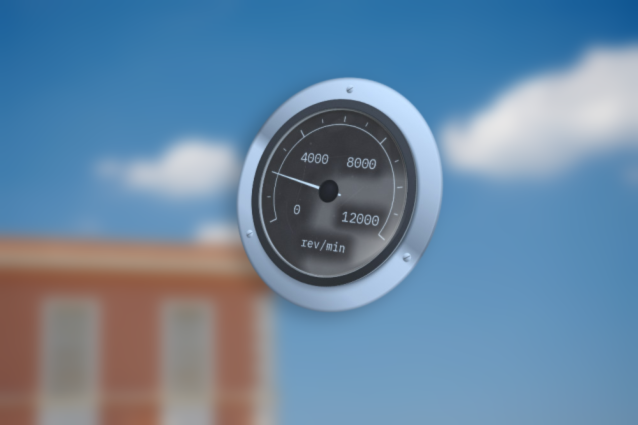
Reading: {"value": 2000, "unit": "rpm"}
